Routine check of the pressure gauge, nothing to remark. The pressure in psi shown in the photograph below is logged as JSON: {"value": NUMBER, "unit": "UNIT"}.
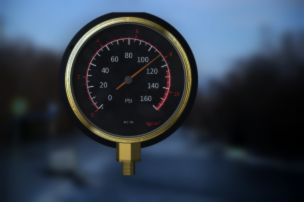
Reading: {"value": 110, "unit": "psi"}
